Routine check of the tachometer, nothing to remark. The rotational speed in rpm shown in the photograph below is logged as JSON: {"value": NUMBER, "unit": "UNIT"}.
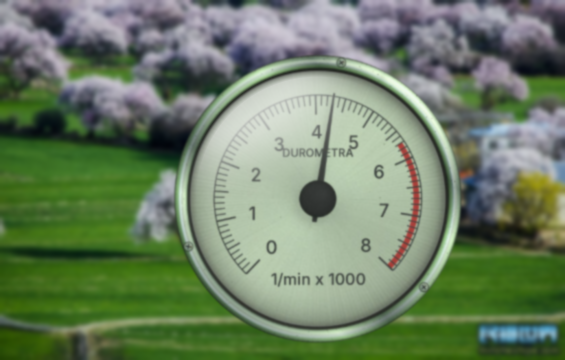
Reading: {"value": 4300, "unit": "rpm"}
